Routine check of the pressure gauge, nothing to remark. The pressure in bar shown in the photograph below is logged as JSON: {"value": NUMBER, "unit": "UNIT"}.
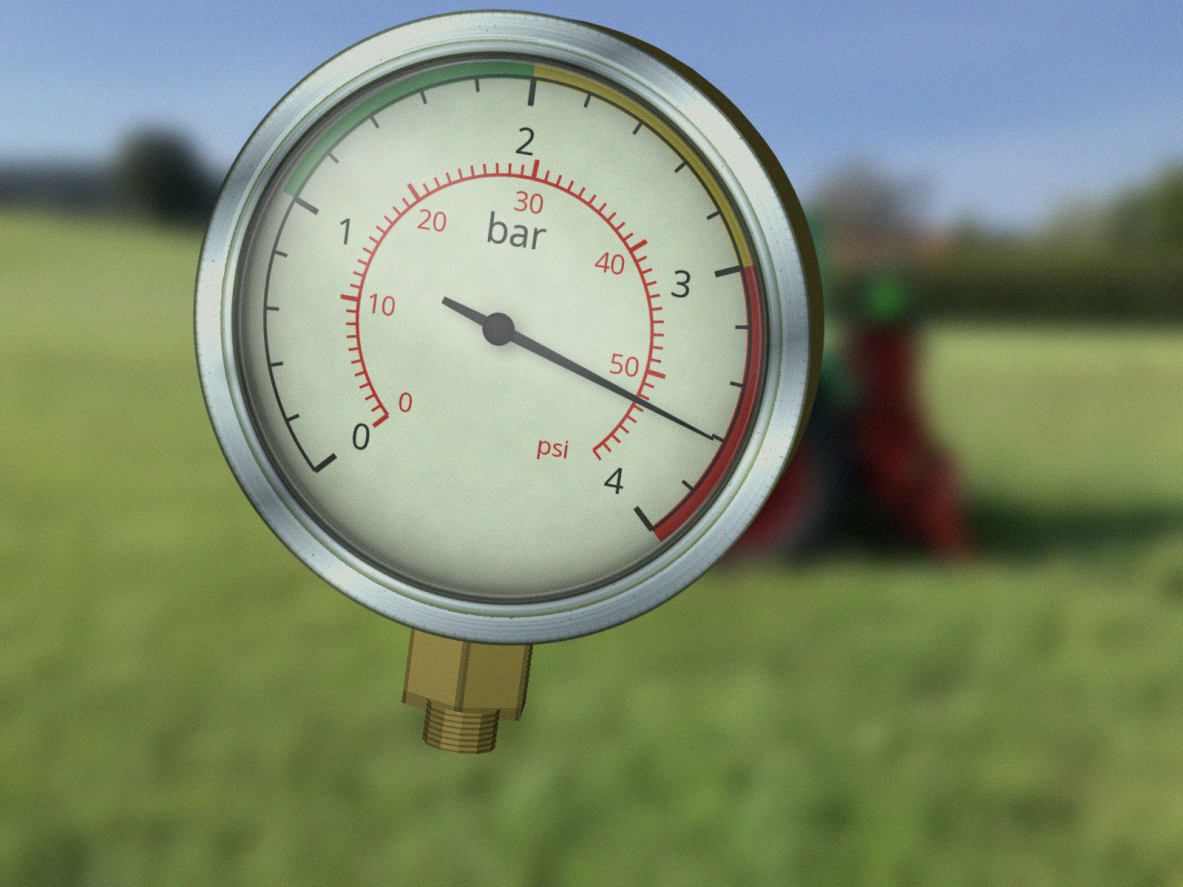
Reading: {"value": 3.6, "unit": "bar"}
